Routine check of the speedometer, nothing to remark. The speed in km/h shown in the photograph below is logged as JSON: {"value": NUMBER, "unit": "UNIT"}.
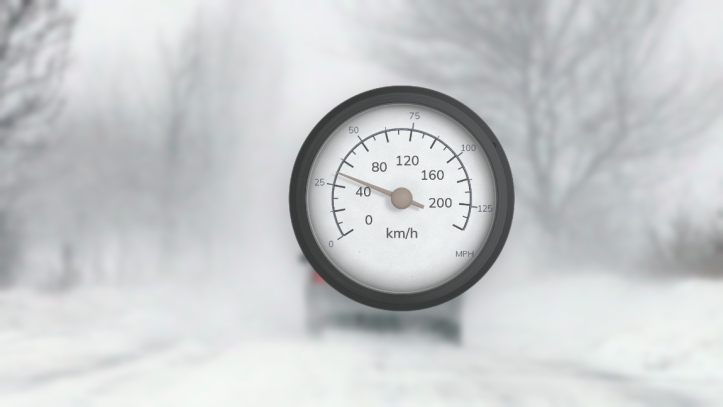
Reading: {"value": 50, "unit": "km/h"}
